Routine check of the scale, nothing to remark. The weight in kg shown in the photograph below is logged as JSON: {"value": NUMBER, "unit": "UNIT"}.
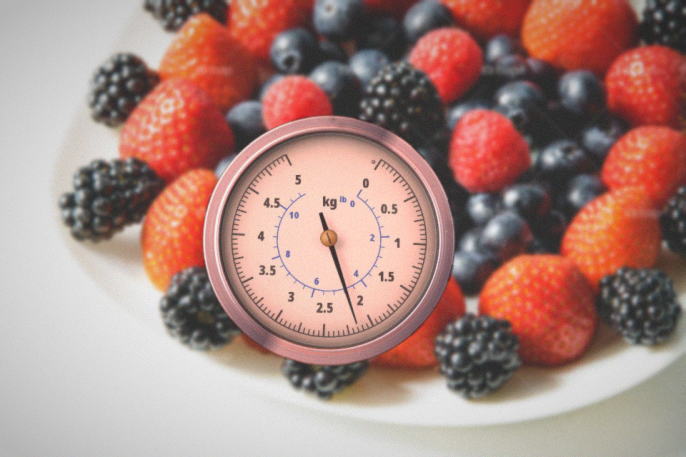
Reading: {"value": 2.15, "unit": "kg"}
